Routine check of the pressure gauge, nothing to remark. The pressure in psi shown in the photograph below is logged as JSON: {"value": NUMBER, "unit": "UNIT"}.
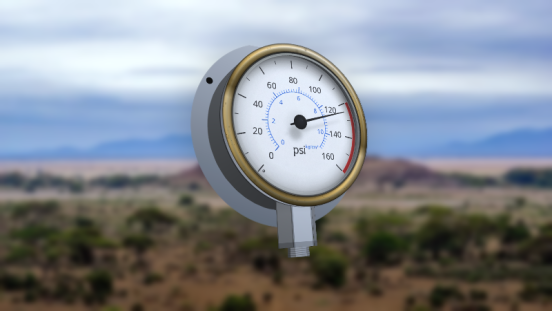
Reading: {"value": 125, "unit": "psi"}
